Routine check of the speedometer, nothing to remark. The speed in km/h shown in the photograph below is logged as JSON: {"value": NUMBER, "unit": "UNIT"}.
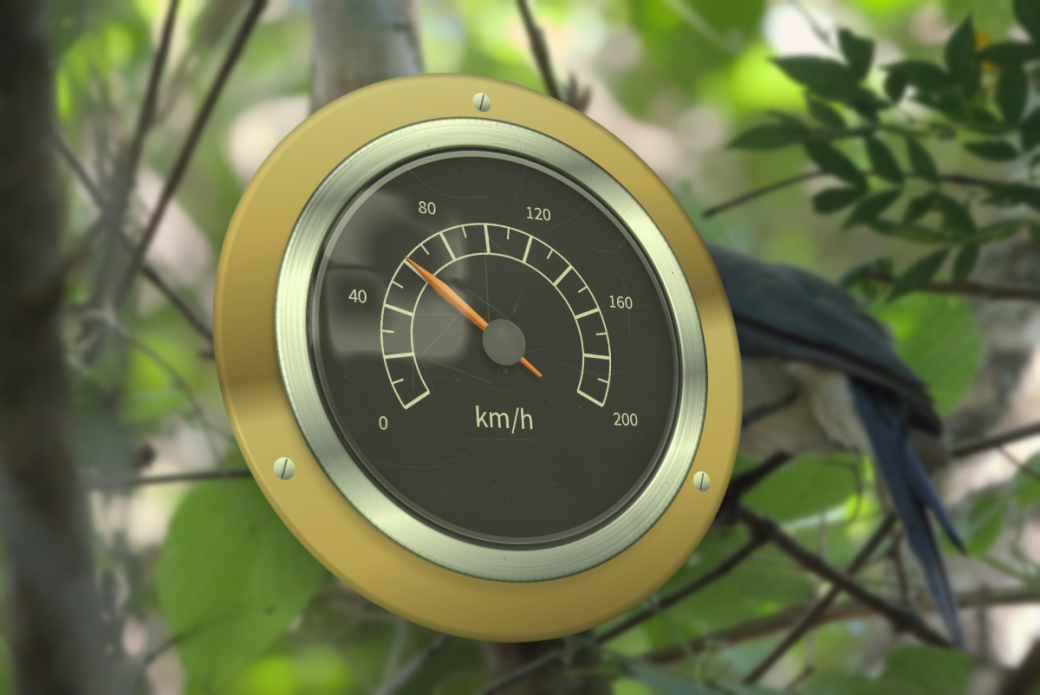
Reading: {"value": 60, "unit": "km/h"}
